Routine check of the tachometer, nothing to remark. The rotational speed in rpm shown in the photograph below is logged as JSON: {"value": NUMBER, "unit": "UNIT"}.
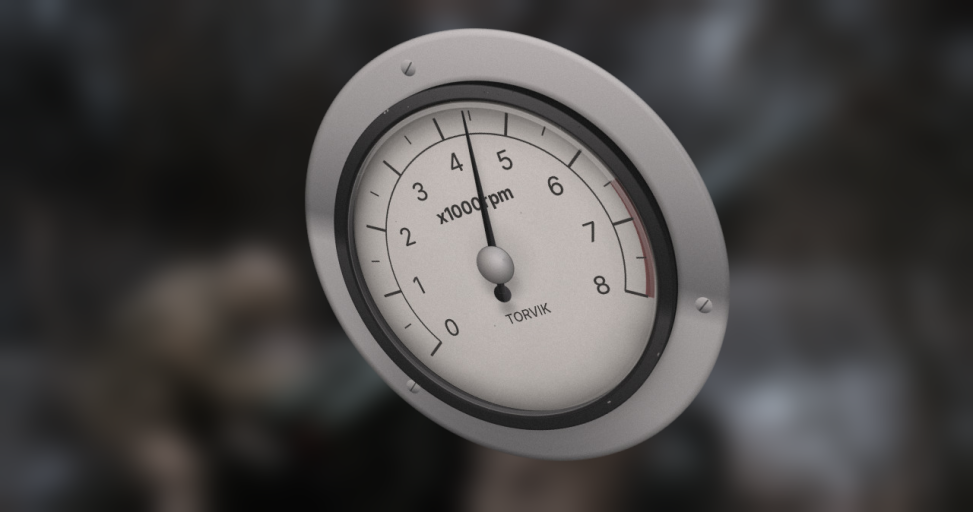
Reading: {"value": 4500, "unit": "rpm"}
